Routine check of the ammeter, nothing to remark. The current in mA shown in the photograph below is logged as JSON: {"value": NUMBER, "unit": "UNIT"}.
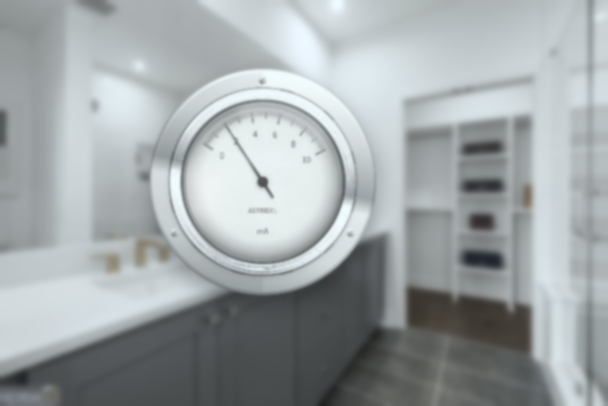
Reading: {"value": 2, "unit": "mA"}
